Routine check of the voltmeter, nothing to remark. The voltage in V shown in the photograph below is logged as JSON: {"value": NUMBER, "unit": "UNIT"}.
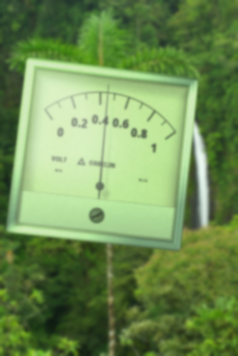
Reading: {"value": 0.45, "unit": "V"}
